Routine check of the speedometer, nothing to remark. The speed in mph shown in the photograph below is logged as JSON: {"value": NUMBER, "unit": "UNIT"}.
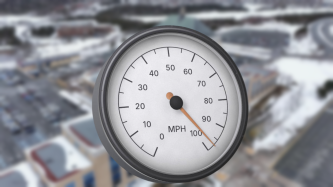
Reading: {"value": 97.5, "unit": "mph"}
